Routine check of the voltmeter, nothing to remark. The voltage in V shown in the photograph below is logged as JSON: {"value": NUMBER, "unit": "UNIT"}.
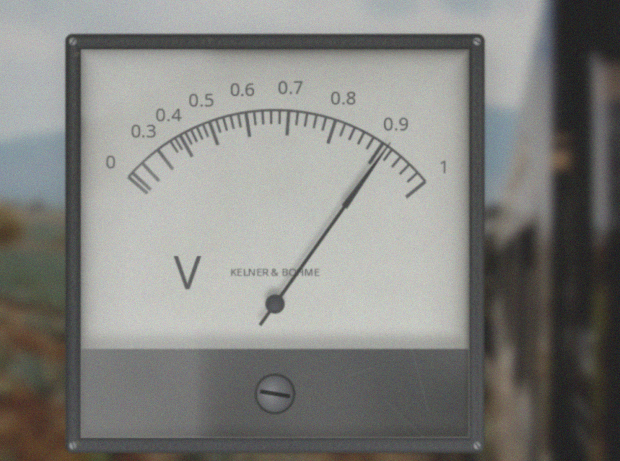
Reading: {"value": 0.91, "unit": "V"}
